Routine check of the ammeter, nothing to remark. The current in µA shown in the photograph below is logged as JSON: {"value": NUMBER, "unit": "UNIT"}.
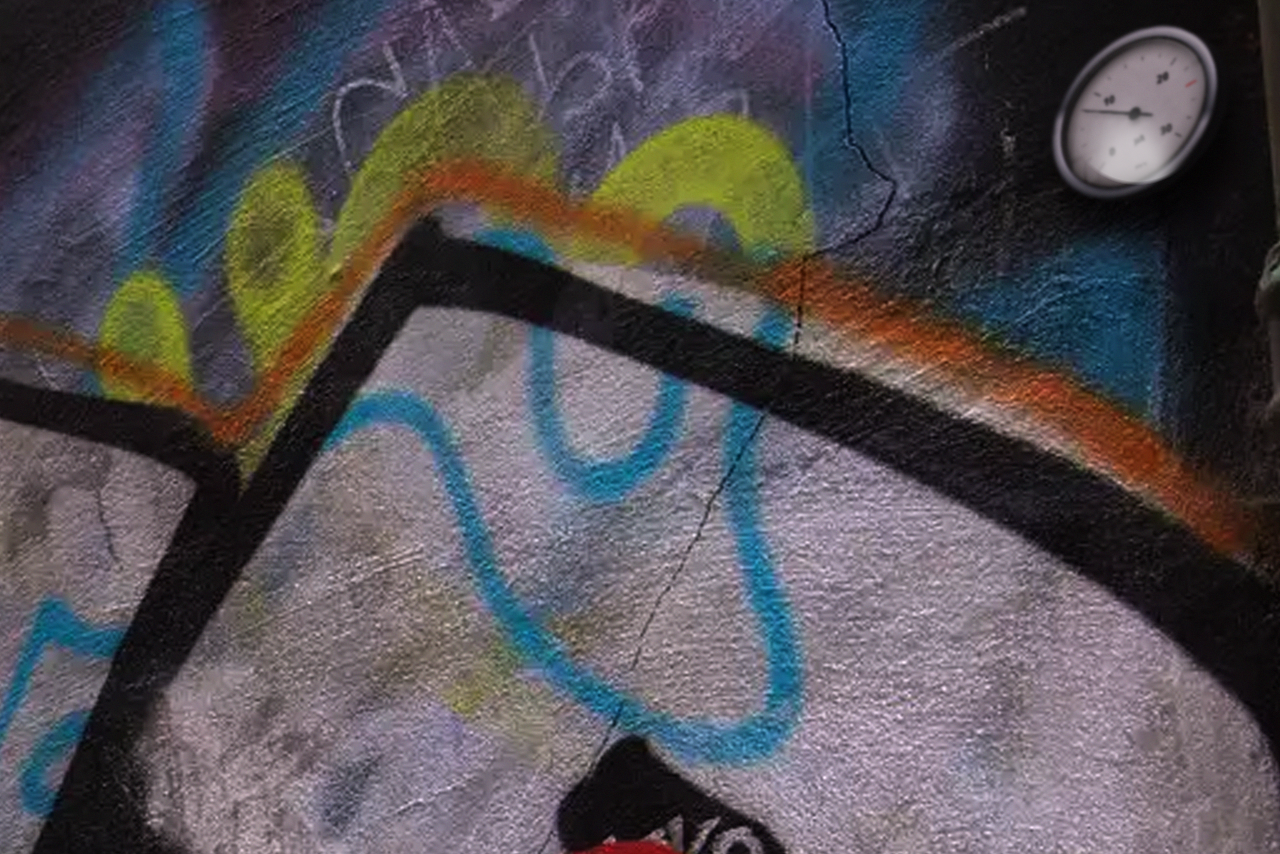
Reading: {"value": 8, "unit": "µA"}
